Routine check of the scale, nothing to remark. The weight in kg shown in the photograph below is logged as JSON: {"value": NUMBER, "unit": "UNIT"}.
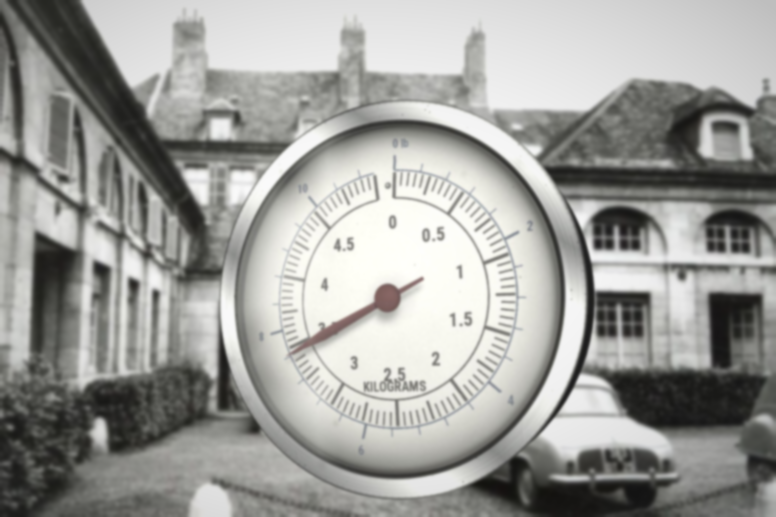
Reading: {"value": 3.45, "unit": "kg"}
